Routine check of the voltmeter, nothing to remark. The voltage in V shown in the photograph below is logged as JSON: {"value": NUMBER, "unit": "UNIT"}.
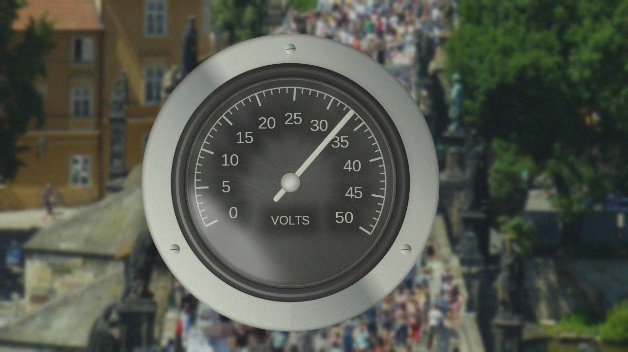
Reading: {"value": 33, "unit": "V"}
